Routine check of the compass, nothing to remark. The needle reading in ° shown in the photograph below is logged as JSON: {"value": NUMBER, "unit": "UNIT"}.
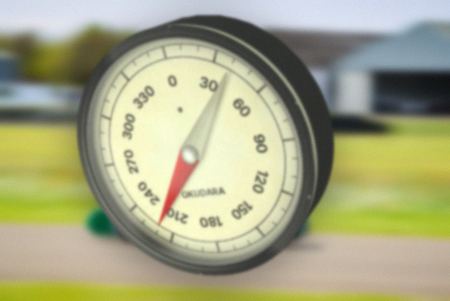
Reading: {"value": 220, "unit": "°"}
